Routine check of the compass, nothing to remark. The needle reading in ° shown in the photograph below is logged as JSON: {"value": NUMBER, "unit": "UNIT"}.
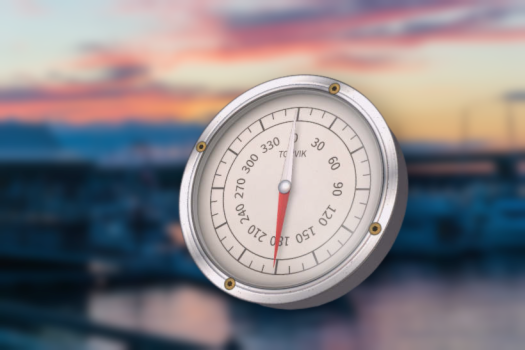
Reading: {"value": 180, "unit": "°"}
